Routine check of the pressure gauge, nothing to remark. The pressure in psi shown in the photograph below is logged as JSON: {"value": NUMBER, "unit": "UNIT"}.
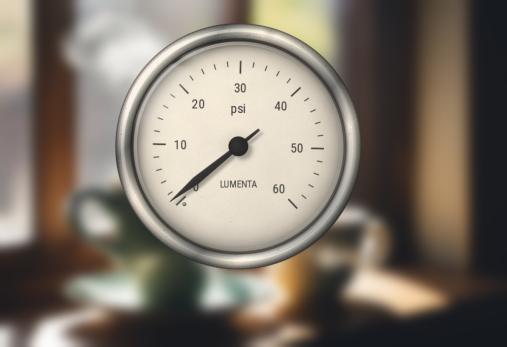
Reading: {"value": 1, "unit": "psi"}
